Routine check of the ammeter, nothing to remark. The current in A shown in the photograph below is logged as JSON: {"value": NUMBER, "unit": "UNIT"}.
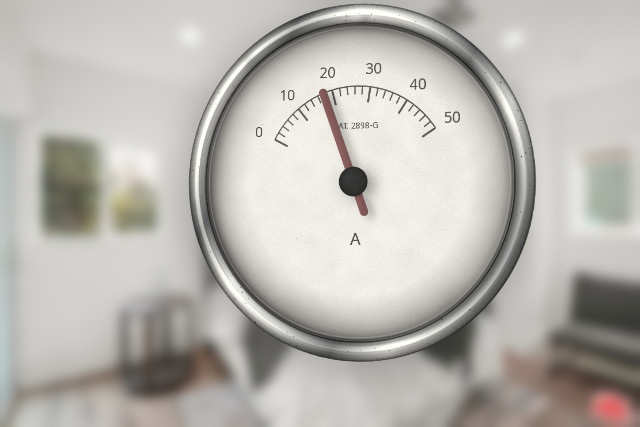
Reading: {"value": 18, "unit": "A"}
